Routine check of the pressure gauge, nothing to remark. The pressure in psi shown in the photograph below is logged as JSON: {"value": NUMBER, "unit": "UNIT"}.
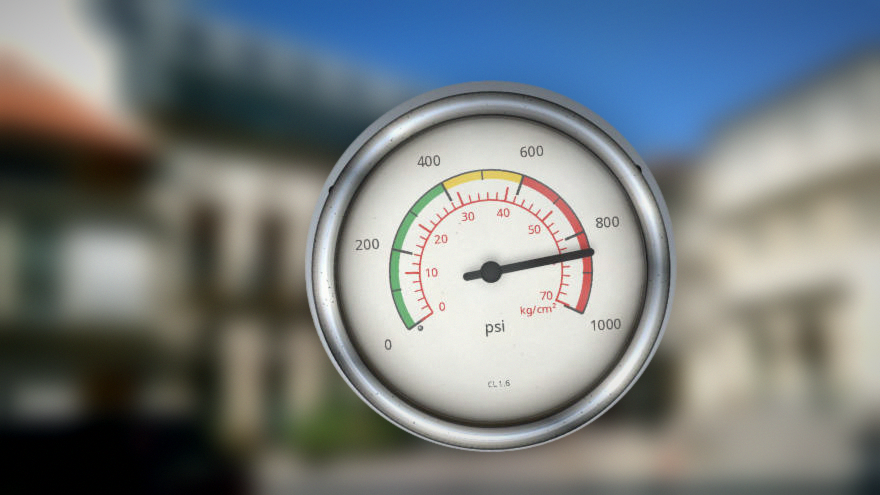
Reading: {"value": 850, "unit": "psi"}
